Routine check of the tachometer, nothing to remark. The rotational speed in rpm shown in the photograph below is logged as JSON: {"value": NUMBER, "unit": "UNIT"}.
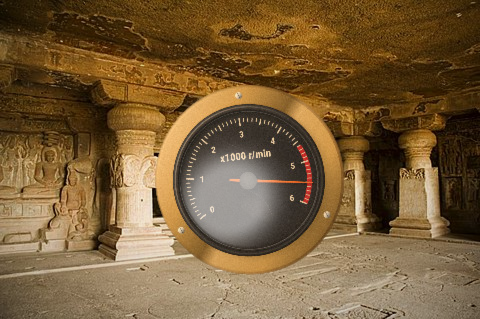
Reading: {"value": 5500, "unit": "rpm"}
